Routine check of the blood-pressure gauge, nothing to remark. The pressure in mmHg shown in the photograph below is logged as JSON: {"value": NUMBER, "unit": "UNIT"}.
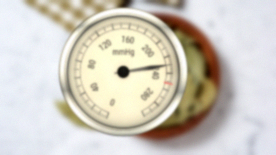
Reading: {"value": 230, "unit": "mmHg"}
